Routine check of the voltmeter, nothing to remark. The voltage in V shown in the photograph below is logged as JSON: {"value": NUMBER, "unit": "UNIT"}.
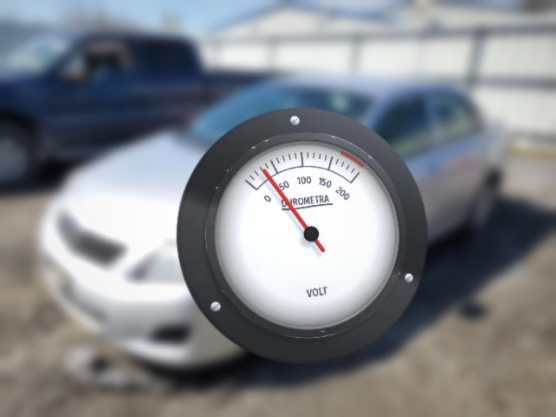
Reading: {"value": 30, "unit": "V"}
